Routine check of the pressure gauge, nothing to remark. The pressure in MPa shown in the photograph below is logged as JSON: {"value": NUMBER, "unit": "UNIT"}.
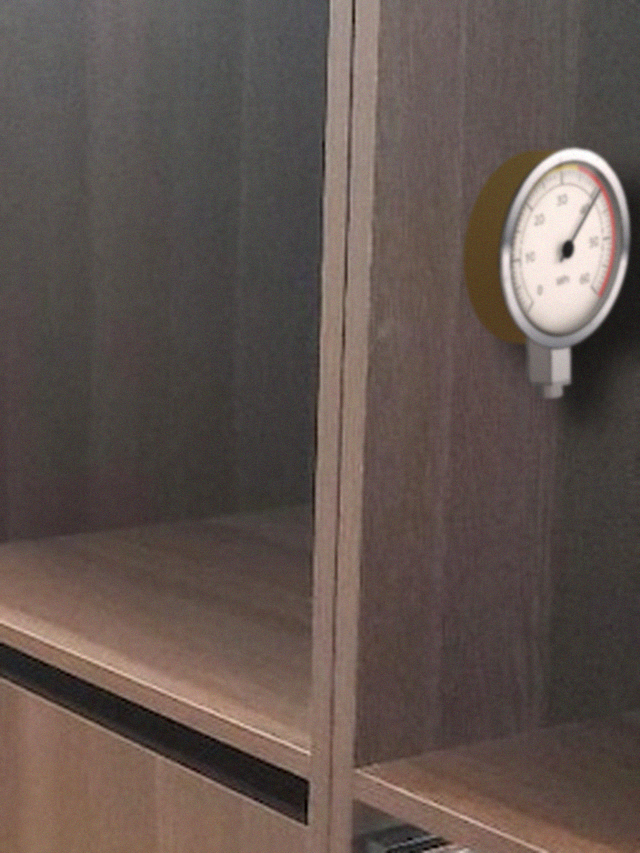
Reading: {"value": 40, "unit": "MPa"}
